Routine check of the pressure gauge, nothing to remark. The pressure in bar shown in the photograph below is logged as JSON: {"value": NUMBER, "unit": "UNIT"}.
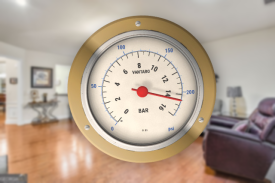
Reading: {"value": 14.5, "unit": "bar"}
